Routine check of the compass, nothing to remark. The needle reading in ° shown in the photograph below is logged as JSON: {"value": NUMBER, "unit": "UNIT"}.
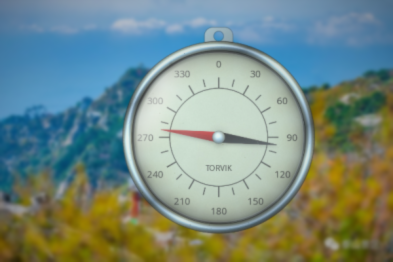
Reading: {"value": 277.5, "unit": "°"}
